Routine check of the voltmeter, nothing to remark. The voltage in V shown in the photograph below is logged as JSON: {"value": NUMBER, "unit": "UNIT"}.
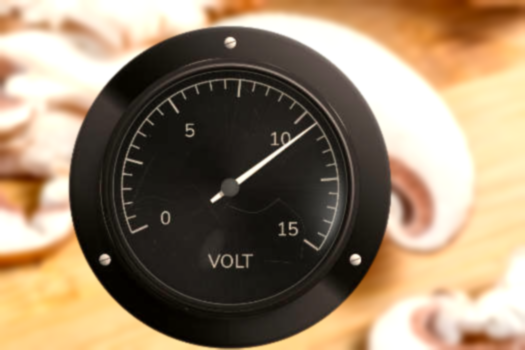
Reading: {"value": 10.5, "unit": "V"}
